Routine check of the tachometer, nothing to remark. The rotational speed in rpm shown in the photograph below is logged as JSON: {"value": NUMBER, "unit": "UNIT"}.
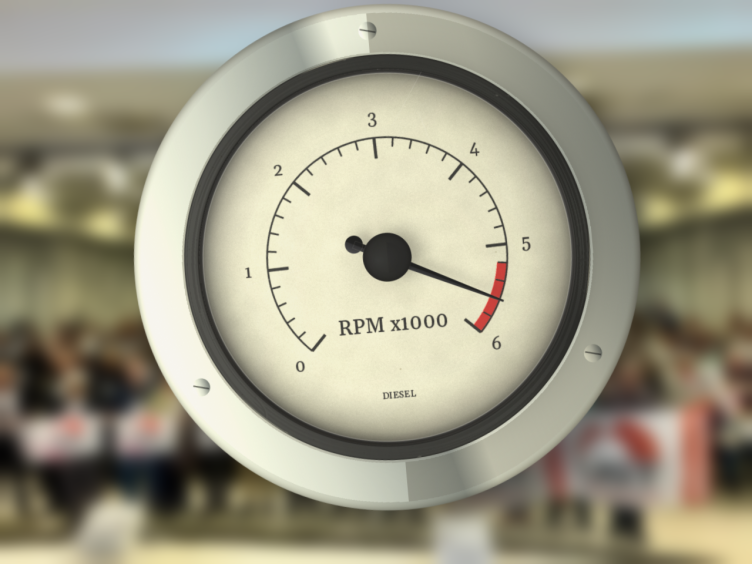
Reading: {"value": 5600, "unit": "rpm"}
